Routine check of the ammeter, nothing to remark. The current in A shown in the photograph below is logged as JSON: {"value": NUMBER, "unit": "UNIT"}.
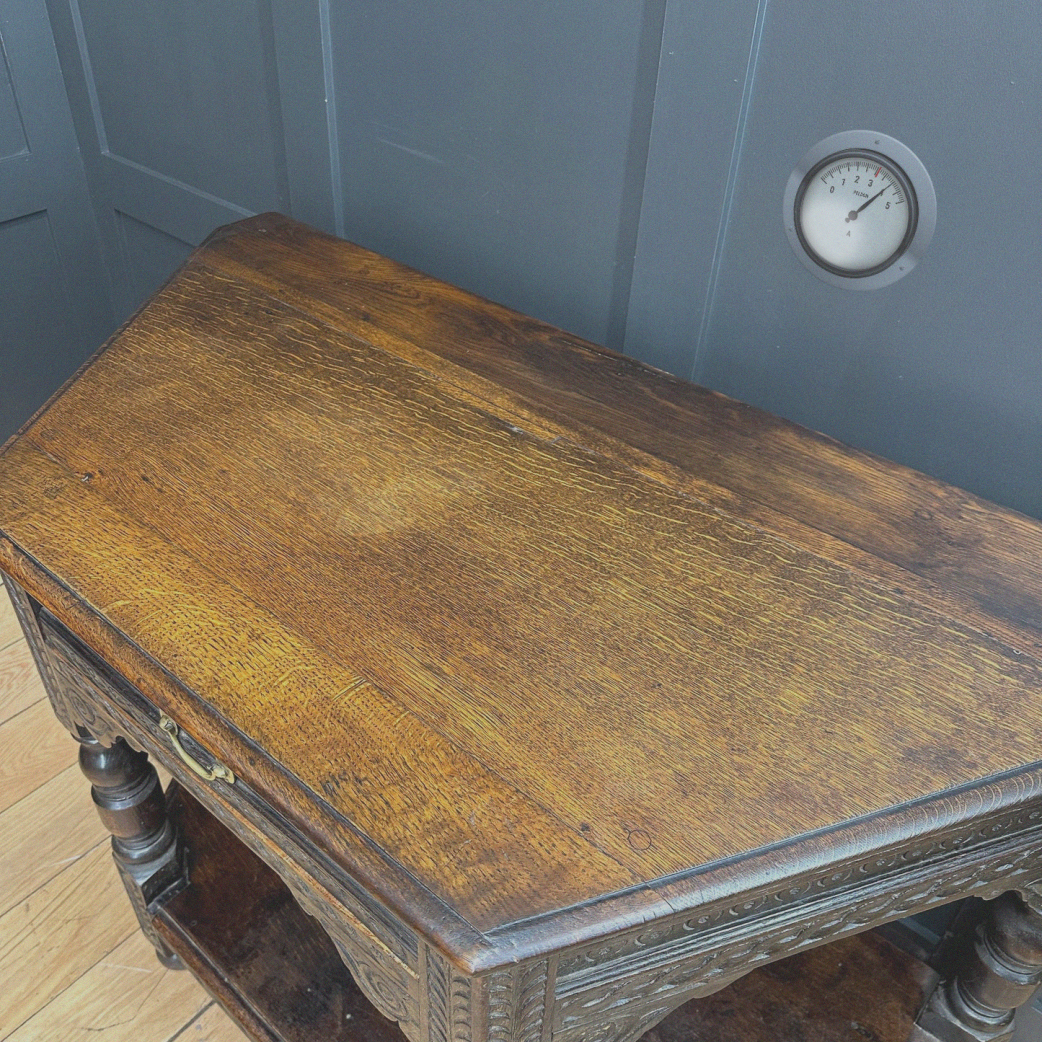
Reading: {"value": 4, "unit": "A"}
